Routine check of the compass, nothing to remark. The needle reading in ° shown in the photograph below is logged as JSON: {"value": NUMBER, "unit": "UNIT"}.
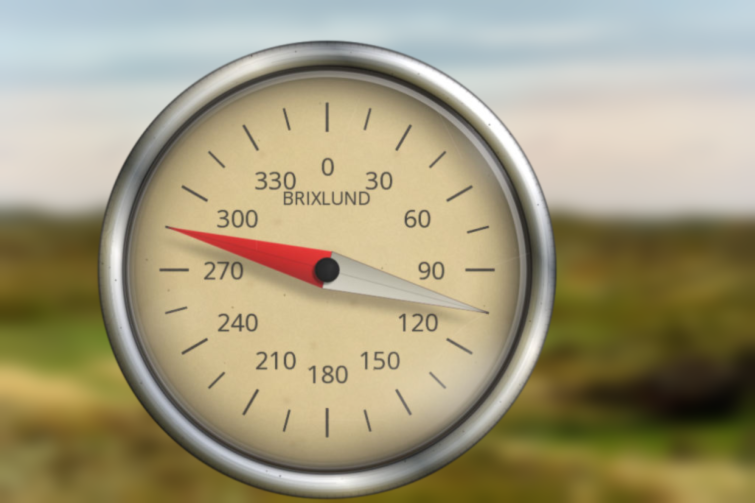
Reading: {"value": 285, "unit": "°"}
